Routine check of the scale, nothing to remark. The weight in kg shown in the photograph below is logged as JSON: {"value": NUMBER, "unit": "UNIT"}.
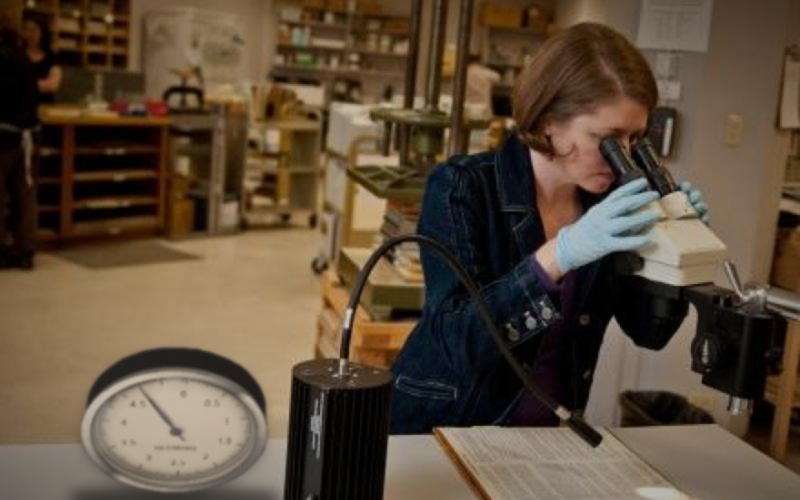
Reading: {"value": 4.75, "unit": "kg"}
